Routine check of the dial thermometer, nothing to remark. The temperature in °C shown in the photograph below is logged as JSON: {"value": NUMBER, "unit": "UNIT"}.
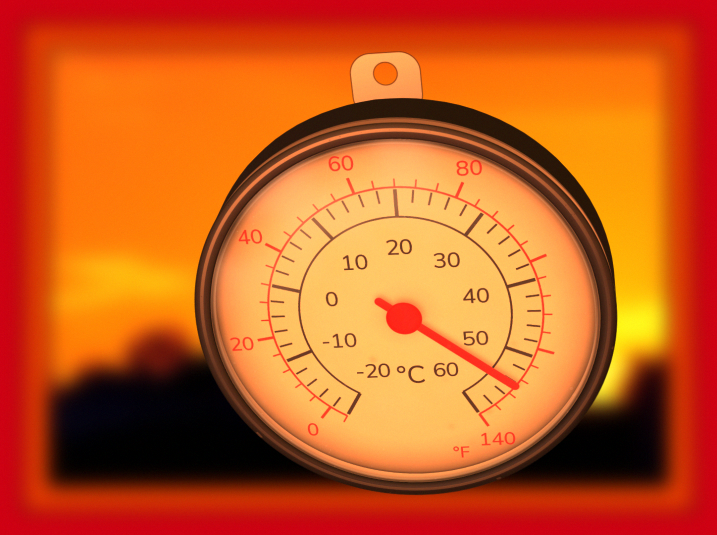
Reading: {"value": 54, "unit": "°C"}
